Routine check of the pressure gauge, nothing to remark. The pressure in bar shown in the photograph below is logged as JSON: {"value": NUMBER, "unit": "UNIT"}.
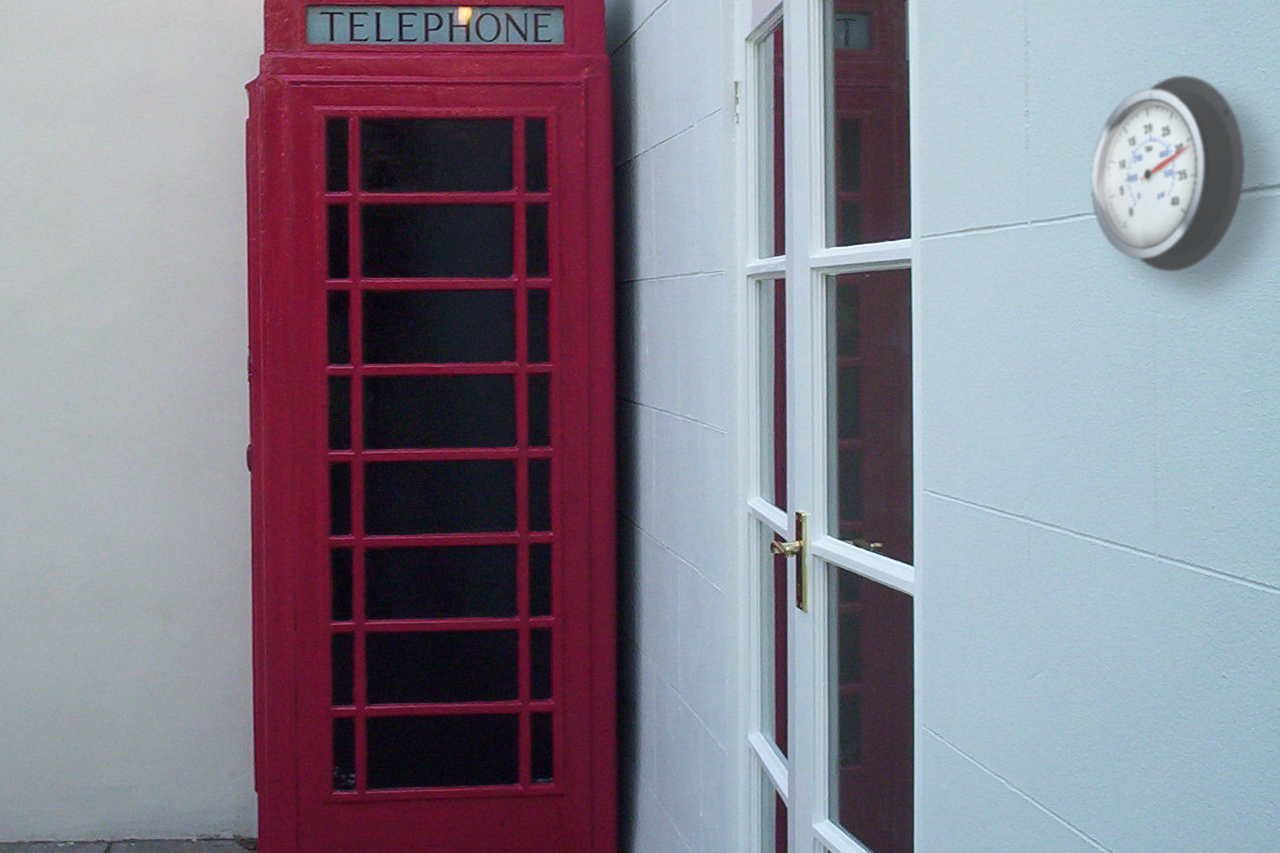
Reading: {"value": 31, "unit": "bar"}
